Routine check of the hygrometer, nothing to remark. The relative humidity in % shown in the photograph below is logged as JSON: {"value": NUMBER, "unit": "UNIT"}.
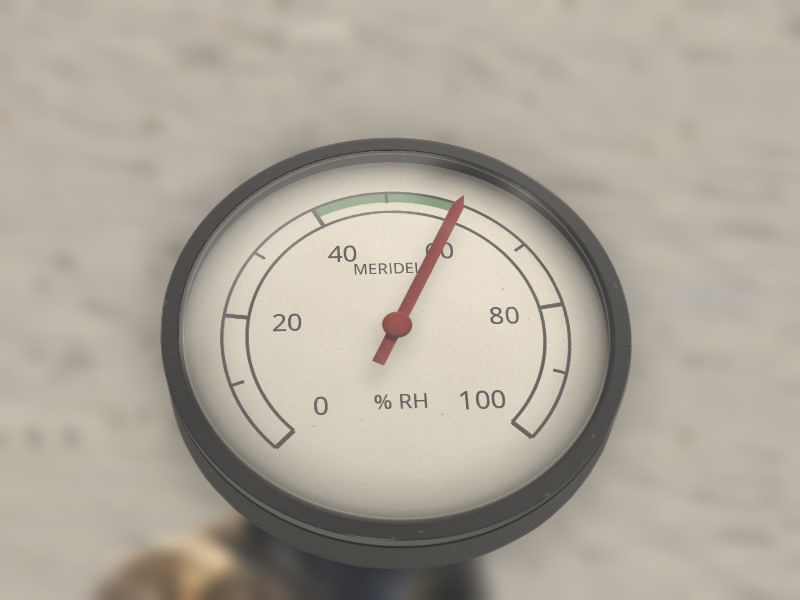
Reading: {"value": 60, "unit": "%"}
